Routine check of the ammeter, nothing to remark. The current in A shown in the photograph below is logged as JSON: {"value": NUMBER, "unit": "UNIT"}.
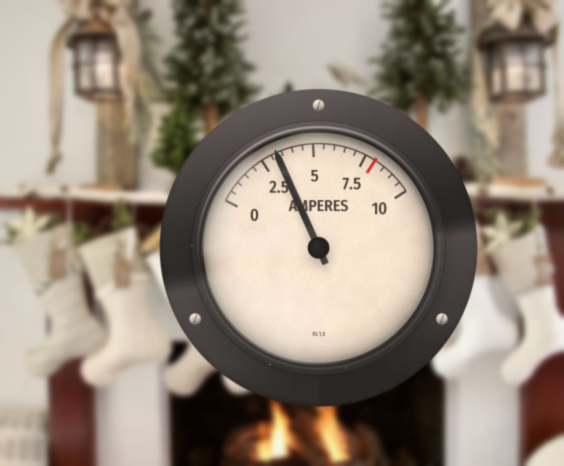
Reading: {"value": 3.25, "unit": "A"}
